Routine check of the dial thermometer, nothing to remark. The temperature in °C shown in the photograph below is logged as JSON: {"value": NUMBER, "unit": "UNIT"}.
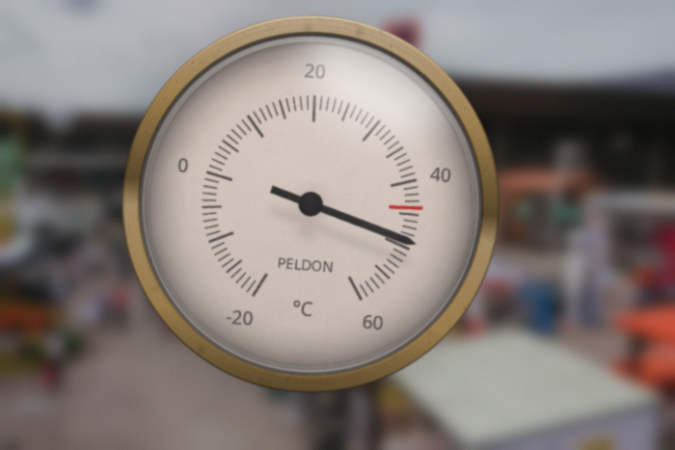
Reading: {"value": 49, "unit": "°C"}
